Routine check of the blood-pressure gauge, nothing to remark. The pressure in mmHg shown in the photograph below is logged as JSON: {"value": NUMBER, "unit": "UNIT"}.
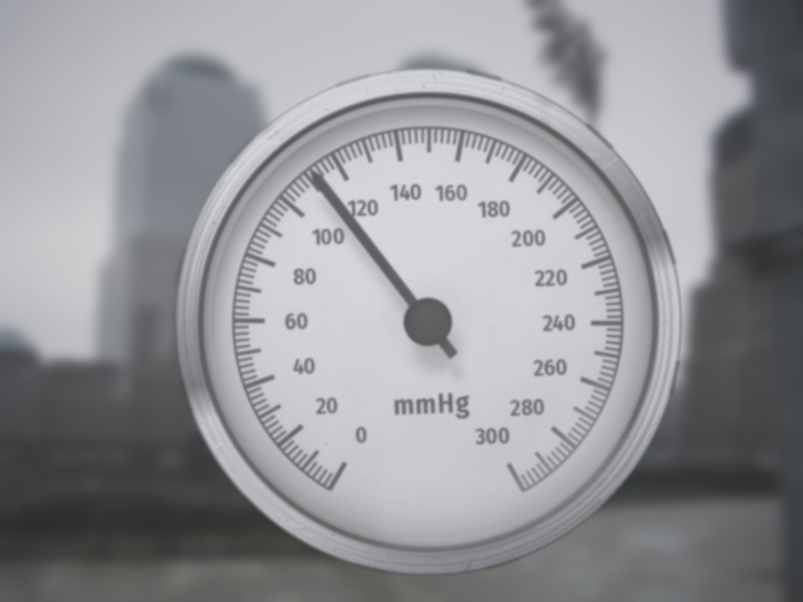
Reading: {"value": 112, "unit": "mmHg"}
